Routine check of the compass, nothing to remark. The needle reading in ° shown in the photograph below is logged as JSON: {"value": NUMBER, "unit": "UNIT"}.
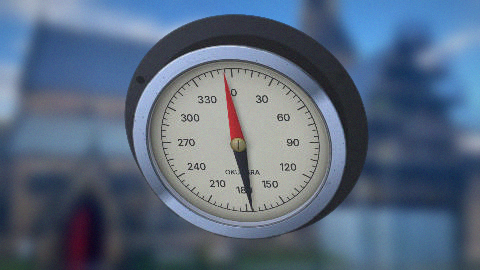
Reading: {"value": 355, "unit": "°"}
